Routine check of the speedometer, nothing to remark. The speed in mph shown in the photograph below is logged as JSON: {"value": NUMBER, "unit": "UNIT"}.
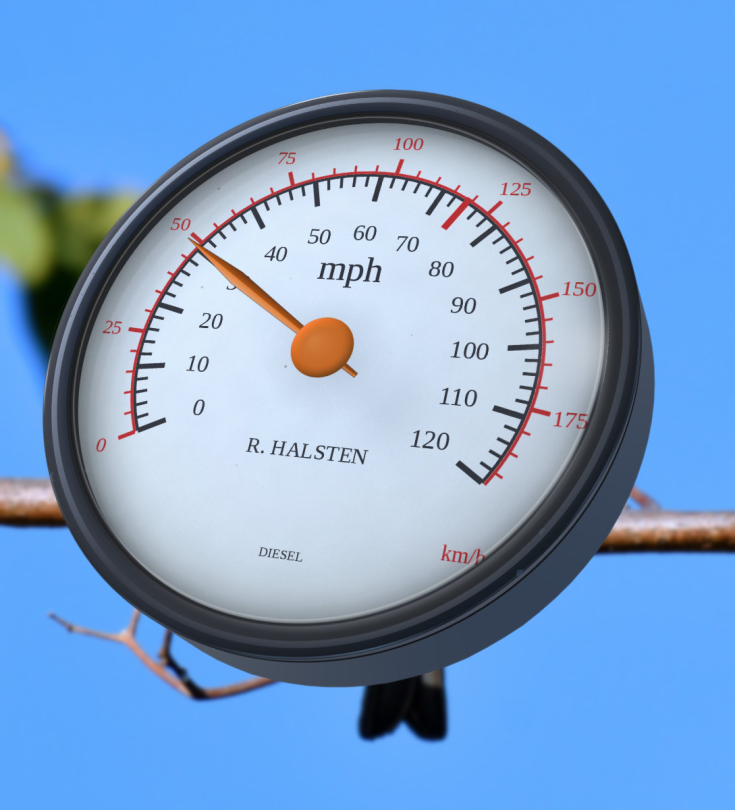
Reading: {"value": 30, "unit": "mph"}
